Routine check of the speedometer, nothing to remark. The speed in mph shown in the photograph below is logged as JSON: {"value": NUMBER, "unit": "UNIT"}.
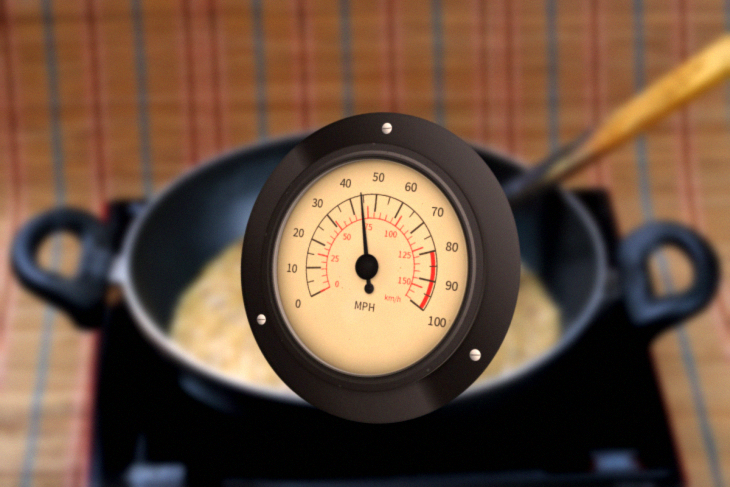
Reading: {"value": 45, "unit": "mph"}
